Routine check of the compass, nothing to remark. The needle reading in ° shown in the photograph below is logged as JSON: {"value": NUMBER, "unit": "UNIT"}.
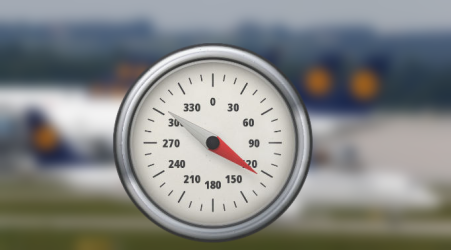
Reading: {"value": 125, "unit": "°"}
